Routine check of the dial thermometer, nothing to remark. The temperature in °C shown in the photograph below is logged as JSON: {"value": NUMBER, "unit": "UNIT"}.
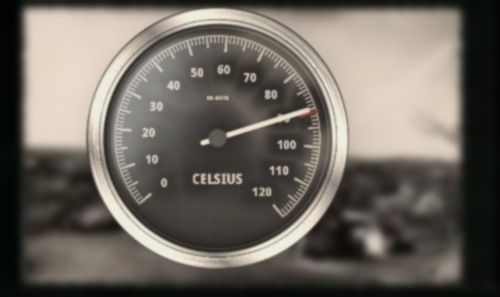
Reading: {"value": 90, "unit": "°C"}
